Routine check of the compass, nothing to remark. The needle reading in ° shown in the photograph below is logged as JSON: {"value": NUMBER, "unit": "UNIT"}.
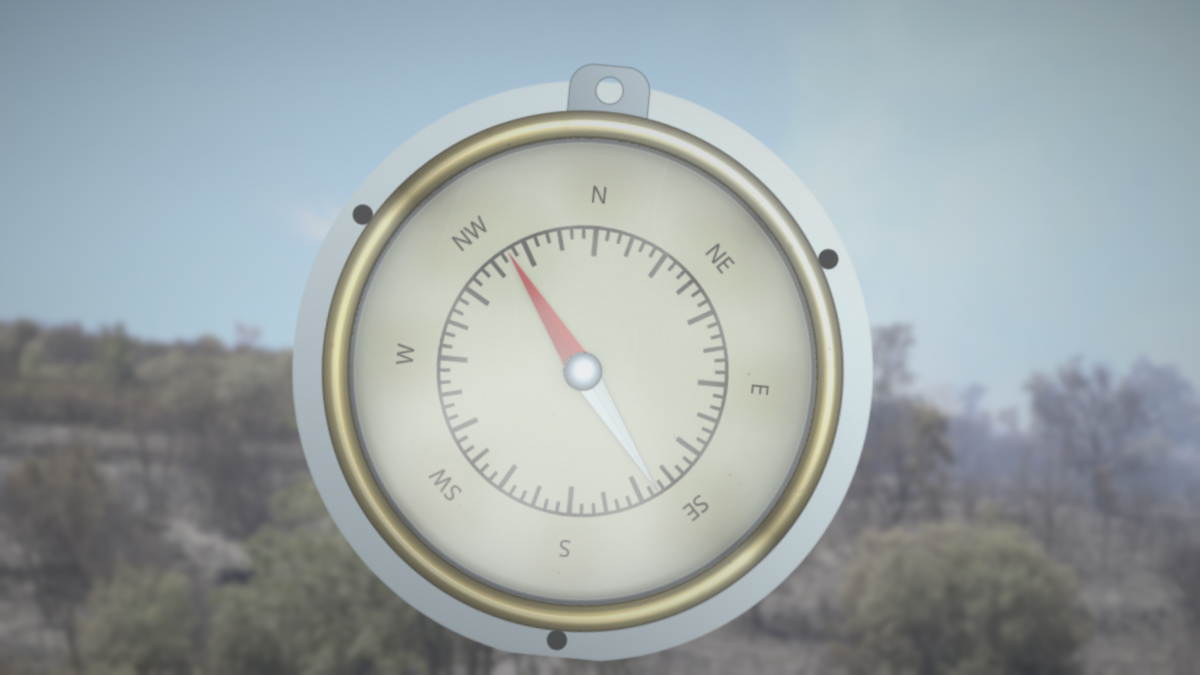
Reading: {"value": 322.5, "unit": "°"}
